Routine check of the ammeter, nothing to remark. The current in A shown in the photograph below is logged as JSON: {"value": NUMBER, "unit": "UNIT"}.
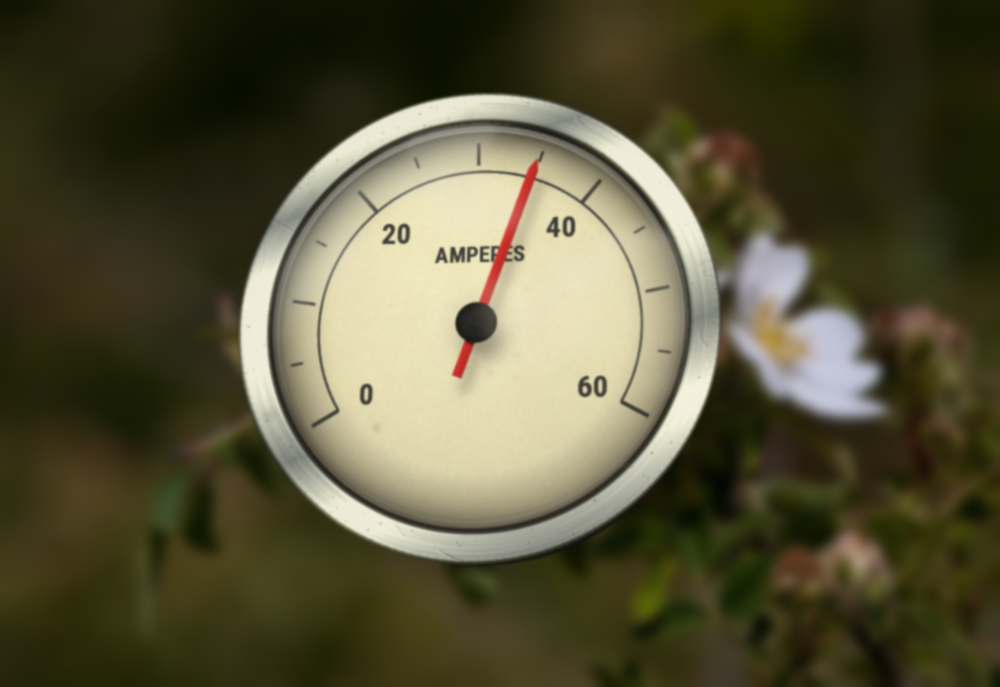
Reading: {"value": 35, "unit": "A"}
